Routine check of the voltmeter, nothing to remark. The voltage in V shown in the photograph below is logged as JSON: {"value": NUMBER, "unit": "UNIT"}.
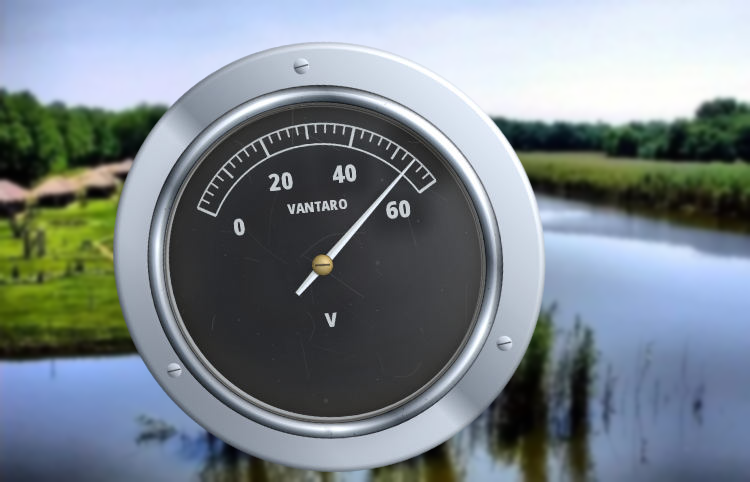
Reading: {"value": 54, "unit": "V"}
